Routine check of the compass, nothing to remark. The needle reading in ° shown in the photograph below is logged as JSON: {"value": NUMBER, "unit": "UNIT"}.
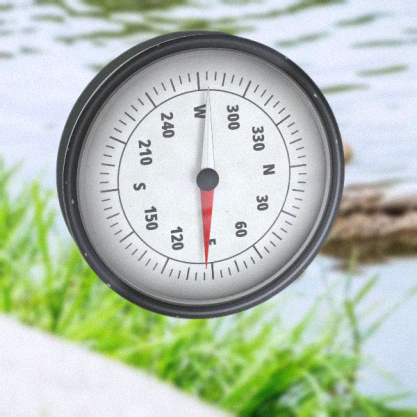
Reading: {"value": 95, "unit": "°"}
